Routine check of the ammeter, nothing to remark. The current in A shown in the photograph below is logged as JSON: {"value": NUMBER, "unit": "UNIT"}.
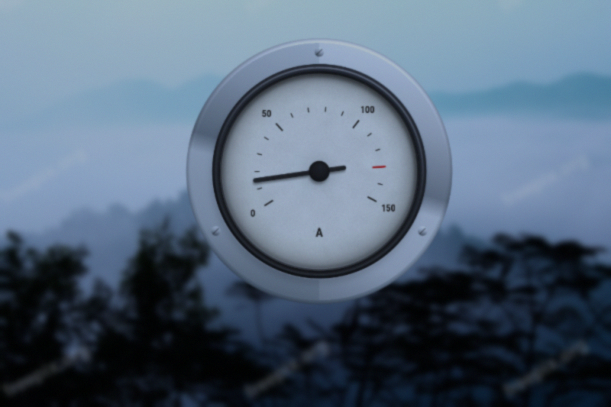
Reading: {"value": 15, "unit": "A"}
